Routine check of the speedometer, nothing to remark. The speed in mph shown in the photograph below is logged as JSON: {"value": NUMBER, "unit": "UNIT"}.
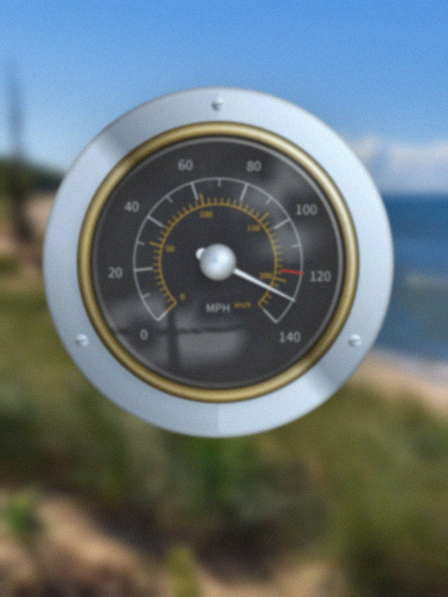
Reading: {"value": 130, "unit": "mph"}
